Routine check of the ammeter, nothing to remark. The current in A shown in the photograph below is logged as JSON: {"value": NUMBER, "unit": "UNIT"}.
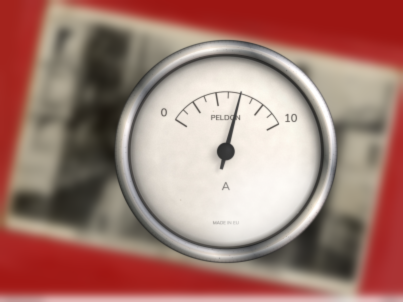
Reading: {"value": 6, "unit": "A"}
